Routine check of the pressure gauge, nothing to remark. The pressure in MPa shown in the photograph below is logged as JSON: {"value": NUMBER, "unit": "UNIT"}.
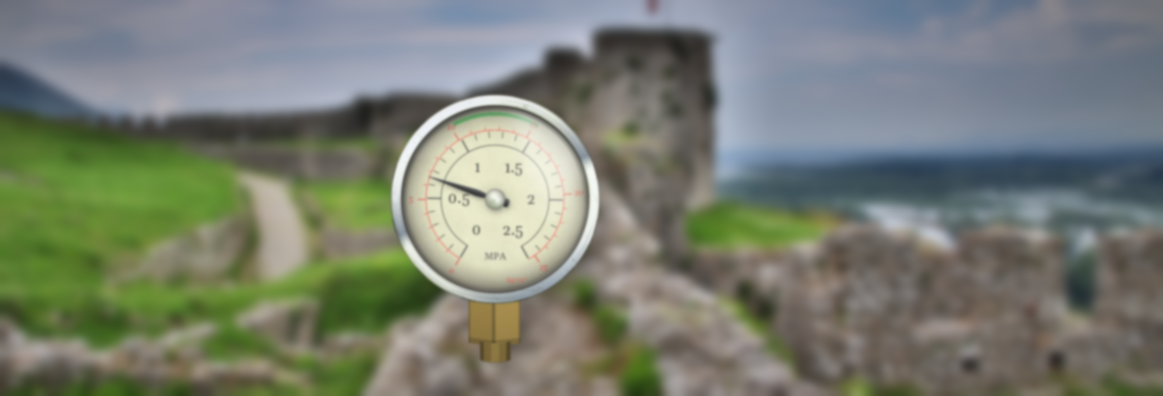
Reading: {"value": 0.65, "unit": "MPa"}
